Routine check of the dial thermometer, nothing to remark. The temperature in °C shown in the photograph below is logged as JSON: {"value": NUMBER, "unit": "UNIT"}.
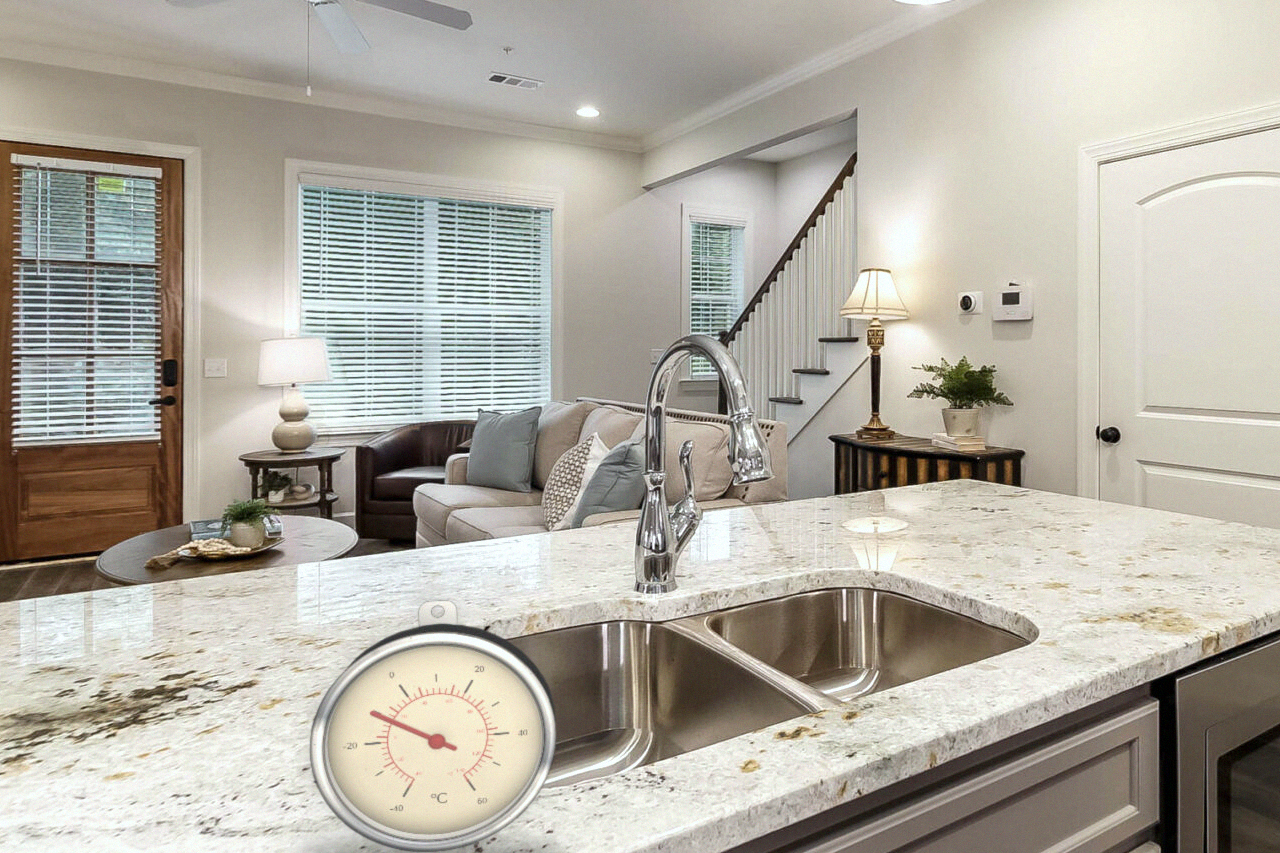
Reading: {"value": -10, "unit": "°C"}
